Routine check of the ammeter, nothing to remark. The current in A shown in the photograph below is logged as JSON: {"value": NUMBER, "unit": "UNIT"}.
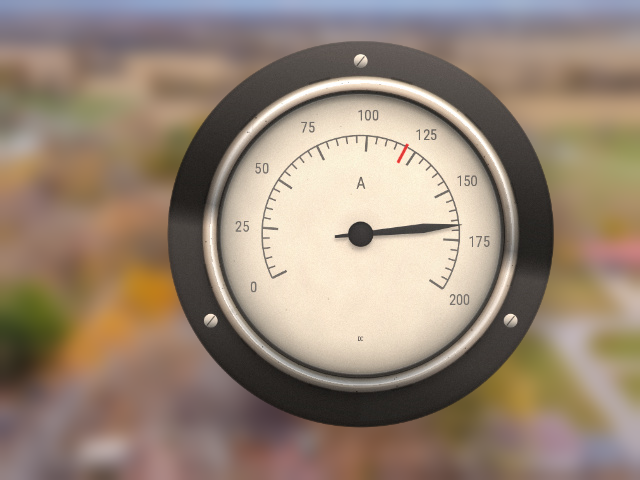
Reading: {"value": 167.5, "unit": "A"}
